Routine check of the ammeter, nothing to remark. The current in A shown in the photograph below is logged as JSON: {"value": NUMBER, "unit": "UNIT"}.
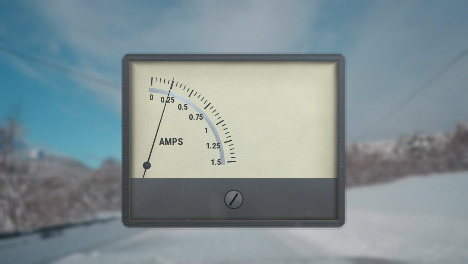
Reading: {"value": 0.25, "unit": "A"}
